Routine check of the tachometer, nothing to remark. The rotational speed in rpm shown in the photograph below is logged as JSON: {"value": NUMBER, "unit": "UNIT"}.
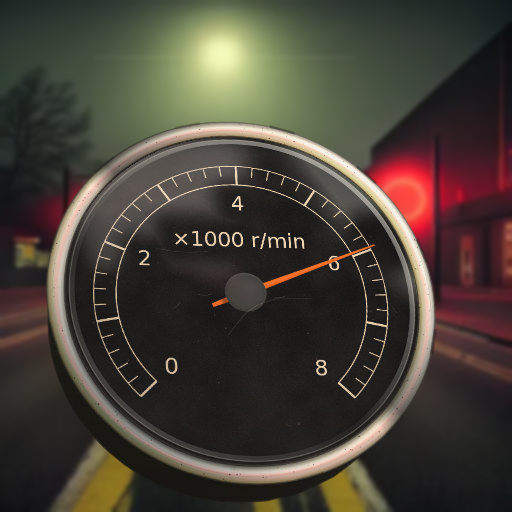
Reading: {"value": 6000, "unit": "rpm"}
